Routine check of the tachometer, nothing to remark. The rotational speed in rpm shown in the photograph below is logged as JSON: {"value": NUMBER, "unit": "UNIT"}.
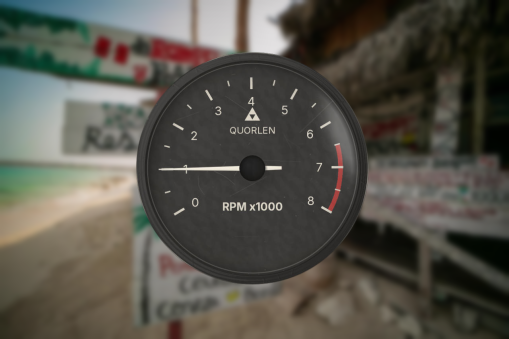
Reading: {"value": 1000, "unit": "rpm"}
